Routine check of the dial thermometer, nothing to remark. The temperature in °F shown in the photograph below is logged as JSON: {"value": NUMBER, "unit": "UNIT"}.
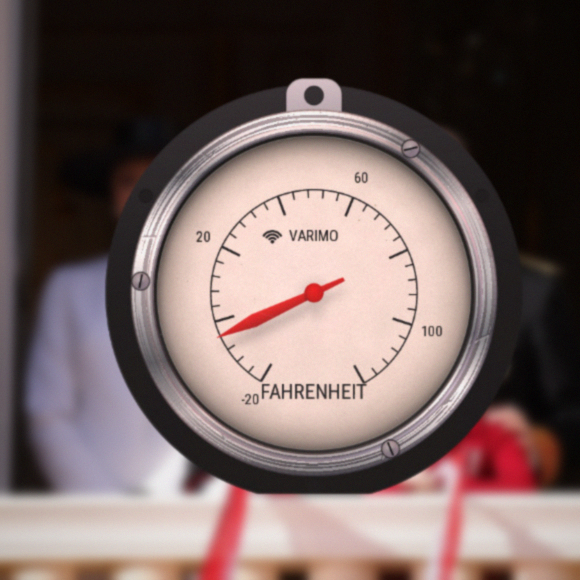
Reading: {"value": -4, "unit": "°F"}
